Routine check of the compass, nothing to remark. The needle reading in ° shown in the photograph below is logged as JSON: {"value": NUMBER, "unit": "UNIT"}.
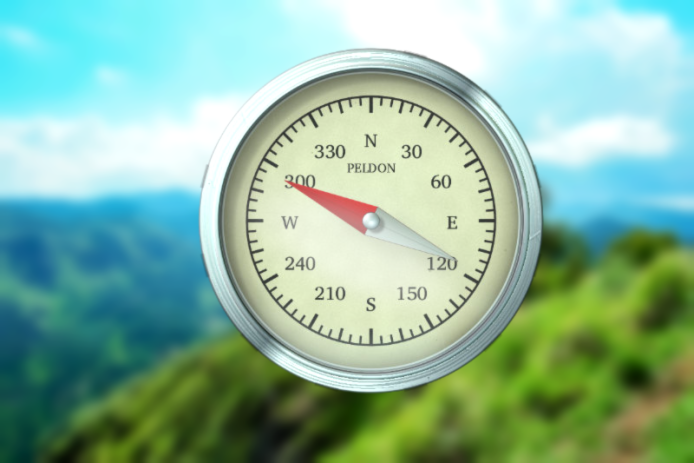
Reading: {"value": 295, "unit": "°"}
